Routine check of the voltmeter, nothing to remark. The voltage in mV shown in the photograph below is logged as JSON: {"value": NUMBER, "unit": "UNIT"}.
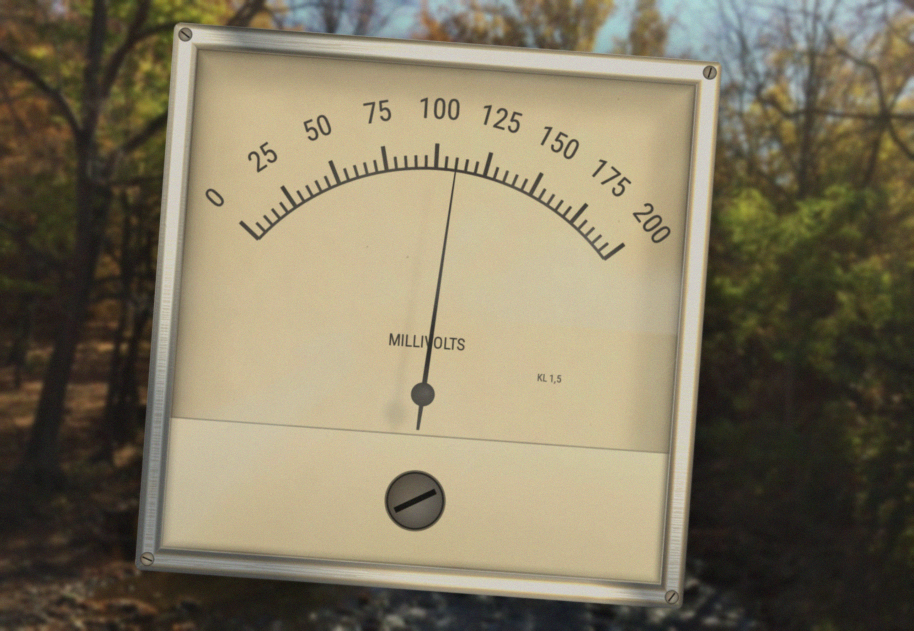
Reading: {"value": 110, "unit": "mV"}
